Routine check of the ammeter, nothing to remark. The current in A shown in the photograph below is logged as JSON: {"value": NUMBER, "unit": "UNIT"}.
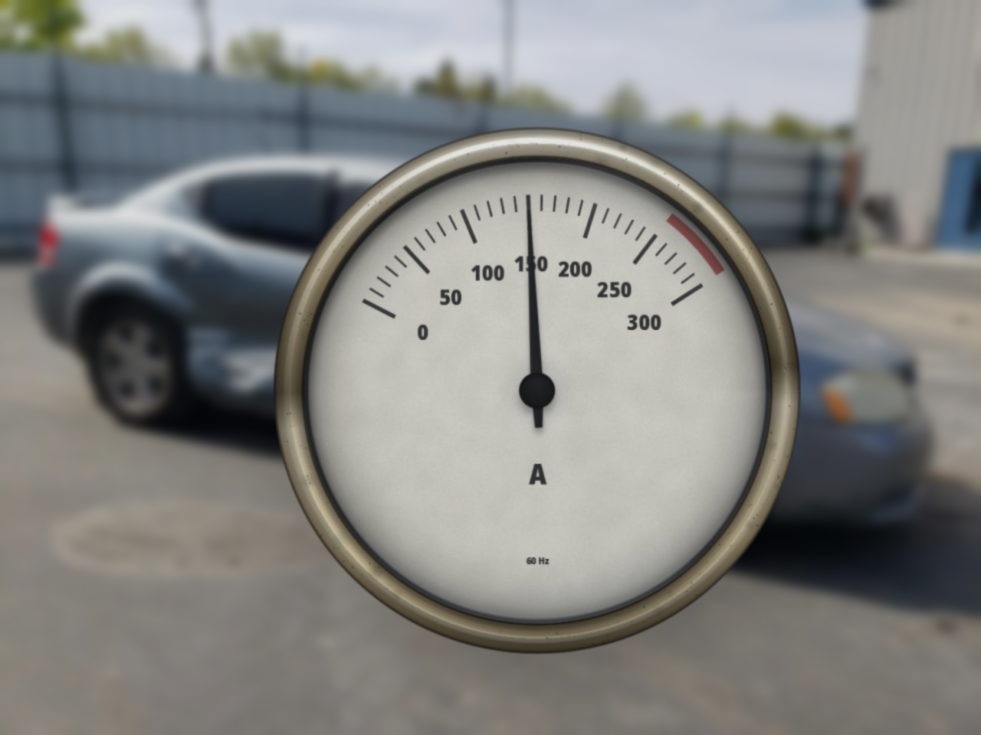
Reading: {"value": 150, "unit": "A"}
